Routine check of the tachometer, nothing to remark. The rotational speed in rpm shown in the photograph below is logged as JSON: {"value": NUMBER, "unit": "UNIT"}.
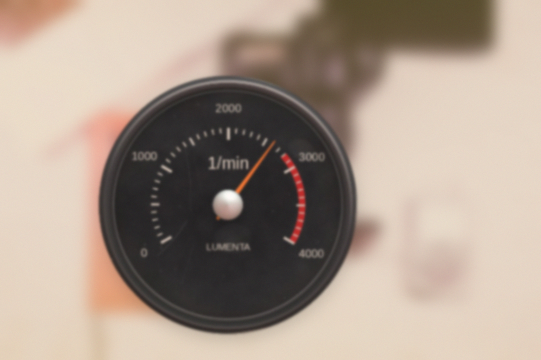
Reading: {"value": 2600, "unit": "rpm"}
